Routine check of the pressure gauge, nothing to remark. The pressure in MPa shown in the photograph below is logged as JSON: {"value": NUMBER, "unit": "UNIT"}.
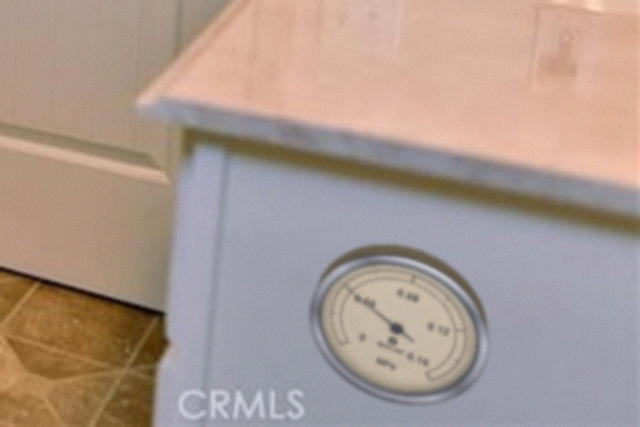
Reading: {"value": 0.04, "unit": "MPa"}
